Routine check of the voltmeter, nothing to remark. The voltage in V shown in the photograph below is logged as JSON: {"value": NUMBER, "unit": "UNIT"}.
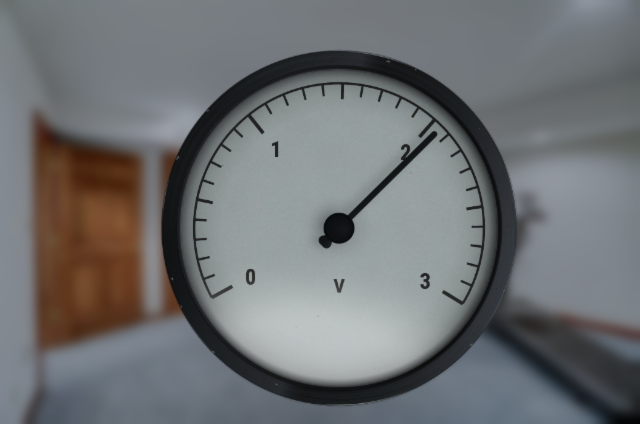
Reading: {"value": 2.05, "unit": "V"}
